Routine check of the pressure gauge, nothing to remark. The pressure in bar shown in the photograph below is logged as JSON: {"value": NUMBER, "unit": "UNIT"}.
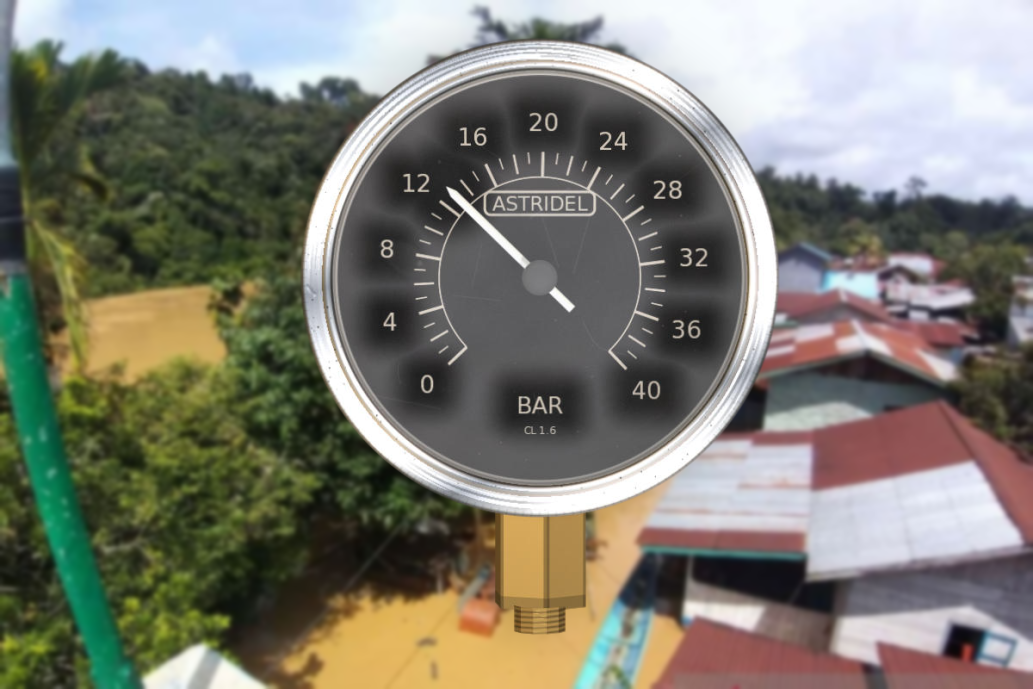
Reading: {"value": 13, "unit": "bar"}
